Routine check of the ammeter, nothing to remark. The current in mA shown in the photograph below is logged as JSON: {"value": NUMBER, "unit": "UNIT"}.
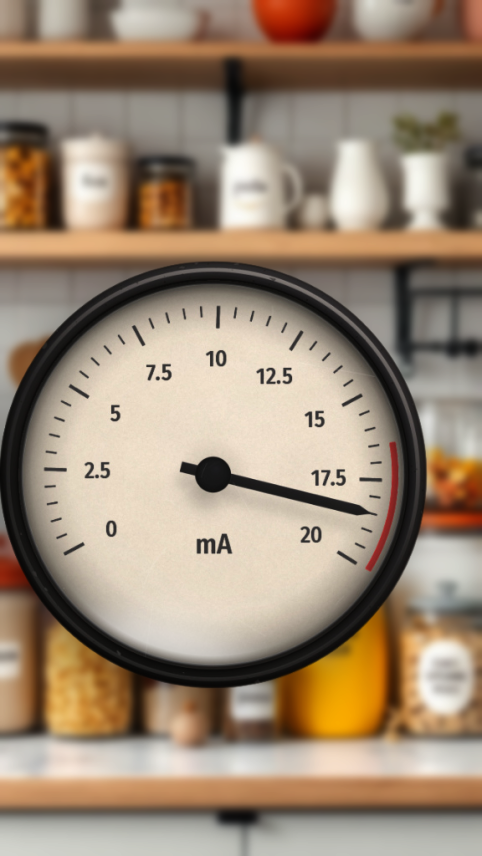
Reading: {"value": 18.5, "unit": "mA"}
